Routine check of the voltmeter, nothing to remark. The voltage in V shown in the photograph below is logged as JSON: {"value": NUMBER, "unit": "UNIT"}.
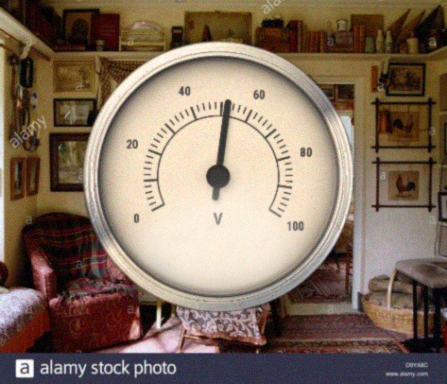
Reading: {"value": 52, "unit": "V"}
